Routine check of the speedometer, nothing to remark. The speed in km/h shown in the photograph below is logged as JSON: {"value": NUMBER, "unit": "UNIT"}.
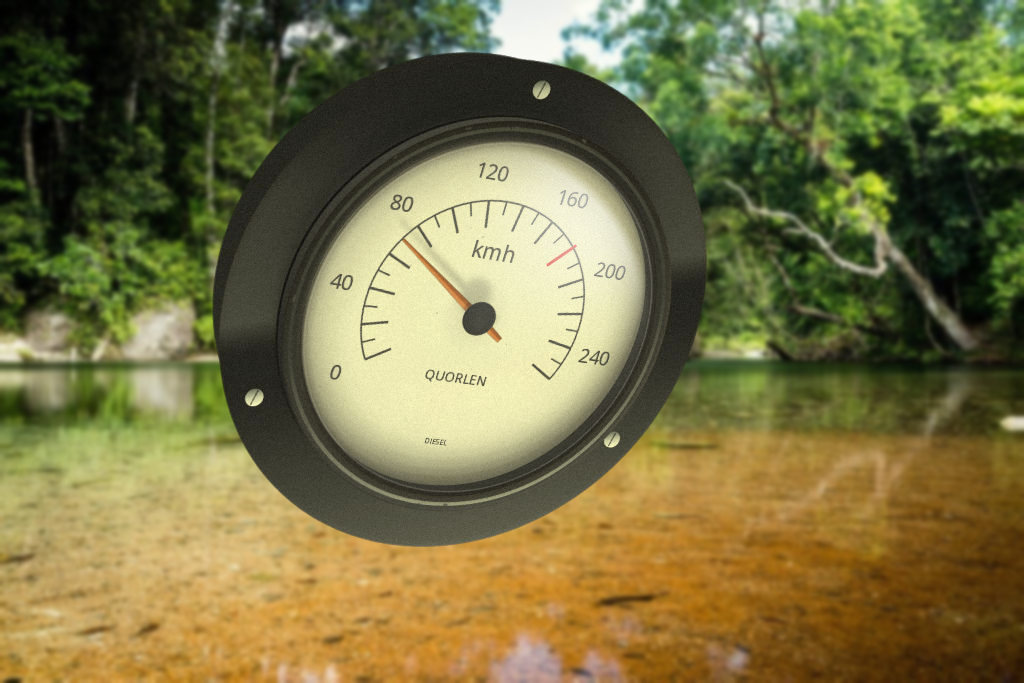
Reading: {"value": 70, "unit": "km/h"}
